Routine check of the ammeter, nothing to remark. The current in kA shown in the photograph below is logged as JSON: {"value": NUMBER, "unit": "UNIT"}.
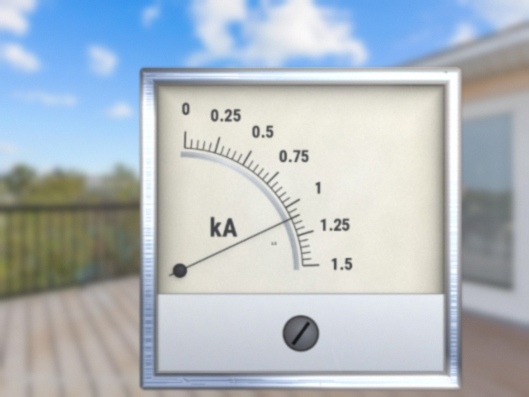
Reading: {"value": 1.1, "unit": "kA"}
